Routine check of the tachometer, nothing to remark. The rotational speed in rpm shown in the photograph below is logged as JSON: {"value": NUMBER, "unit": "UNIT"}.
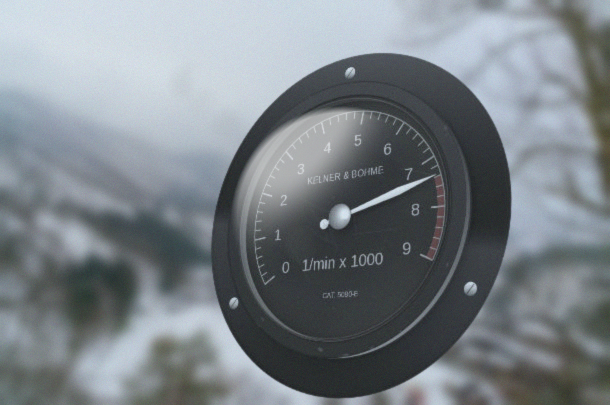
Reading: {"value": 7400, "unit": "rpm"}
